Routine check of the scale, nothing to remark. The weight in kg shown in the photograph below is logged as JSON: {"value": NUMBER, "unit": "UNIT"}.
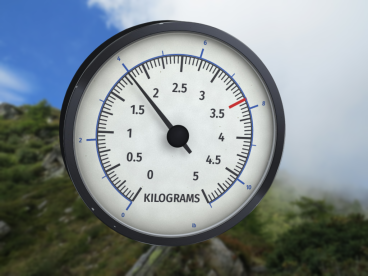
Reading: {"value": 1.8, "unit": "kg"}
